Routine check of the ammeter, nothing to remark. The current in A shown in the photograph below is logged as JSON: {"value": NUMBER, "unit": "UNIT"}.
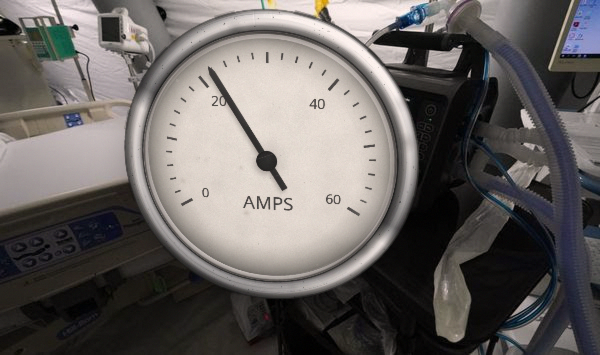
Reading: {"value": 22, "unit": "A"}
